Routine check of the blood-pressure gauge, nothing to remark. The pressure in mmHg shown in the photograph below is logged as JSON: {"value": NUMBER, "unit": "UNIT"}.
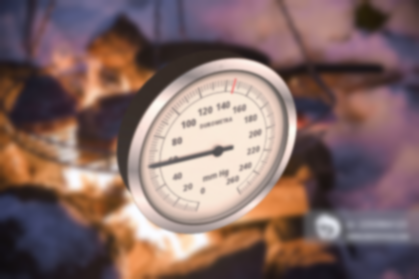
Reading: {"value": 60, "unit": "mmHg"}
